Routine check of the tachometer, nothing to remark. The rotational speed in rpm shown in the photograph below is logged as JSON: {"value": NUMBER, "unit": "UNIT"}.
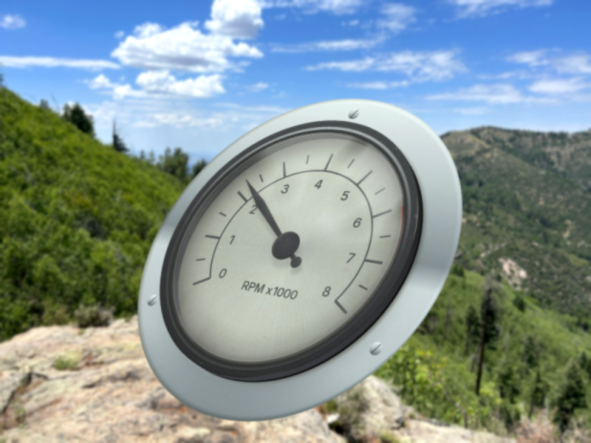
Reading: {"value": 2250, "unit": "rpm"}
